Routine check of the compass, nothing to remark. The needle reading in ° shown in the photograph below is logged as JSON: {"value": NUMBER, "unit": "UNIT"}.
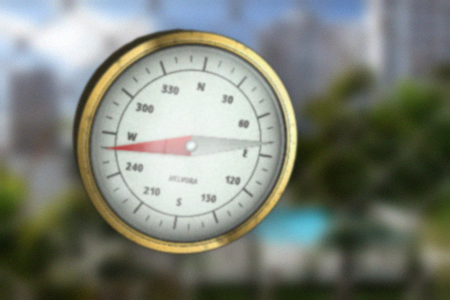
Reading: {"value": 260, "unit": "°"}
